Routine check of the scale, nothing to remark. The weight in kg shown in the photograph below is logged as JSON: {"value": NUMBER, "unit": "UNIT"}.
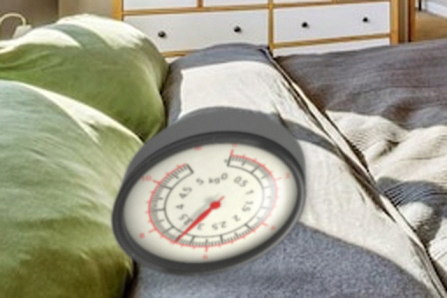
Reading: {"value": 3.25, "unit": "kg"}
